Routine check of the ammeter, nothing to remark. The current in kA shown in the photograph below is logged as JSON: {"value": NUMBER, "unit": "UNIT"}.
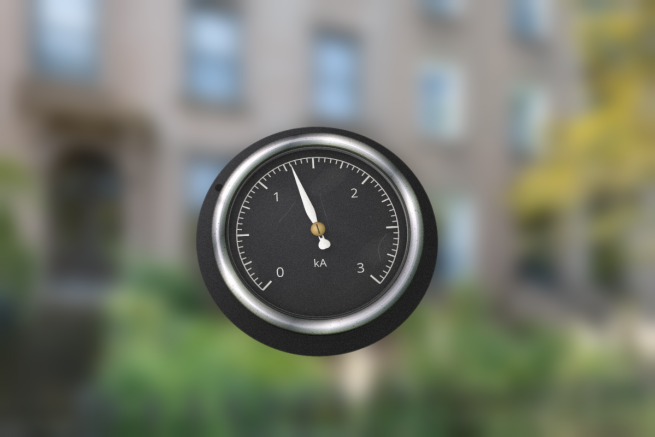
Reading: {"value": 1.3, "unit": "kA"}
